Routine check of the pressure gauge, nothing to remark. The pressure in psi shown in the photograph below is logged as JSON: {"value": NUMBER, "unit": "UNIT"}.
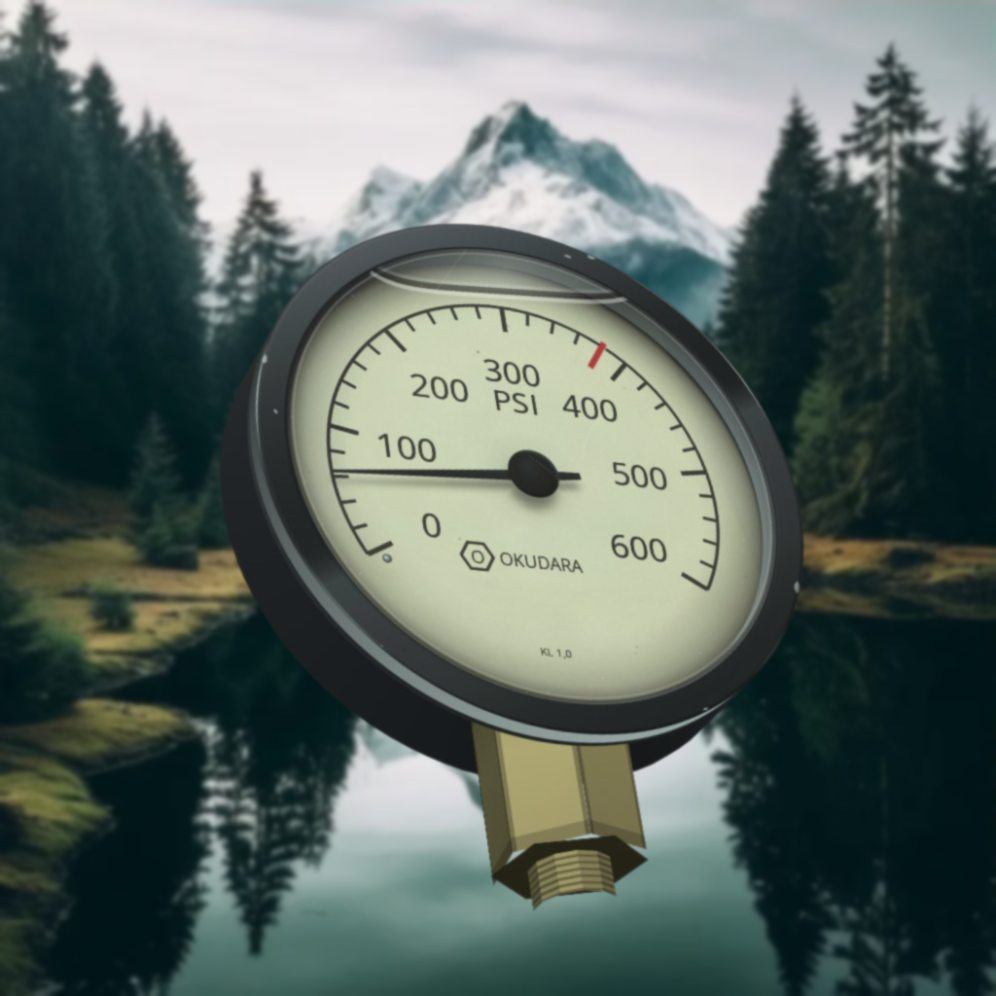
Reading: {"value": 60, "unit": "psi"}
